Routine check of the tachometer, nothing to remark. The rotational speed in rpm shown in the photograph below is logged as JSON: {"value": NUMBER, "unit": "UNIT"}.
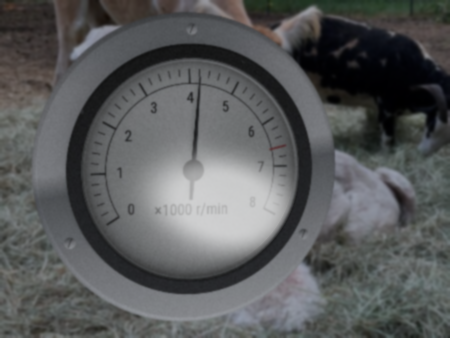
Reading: {"value": 4200, "unit": "rpm"}
